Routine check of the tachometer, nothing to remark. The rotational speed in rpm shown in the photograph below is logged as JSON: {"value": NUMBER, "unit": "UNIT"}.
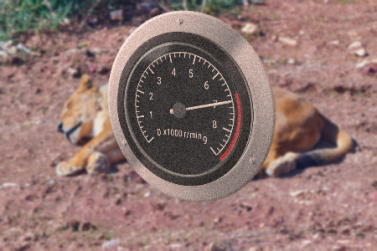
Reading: {"value": 7000, "unit": "rpm"}
